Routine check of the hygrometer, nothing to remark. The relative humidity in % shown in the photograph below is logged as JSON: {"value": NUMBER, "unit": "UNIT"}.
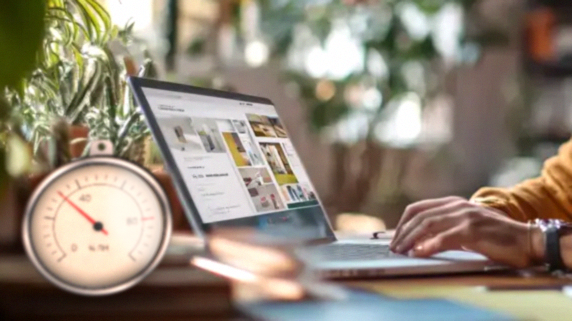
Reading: {"value": 32, "unit": "%"}
